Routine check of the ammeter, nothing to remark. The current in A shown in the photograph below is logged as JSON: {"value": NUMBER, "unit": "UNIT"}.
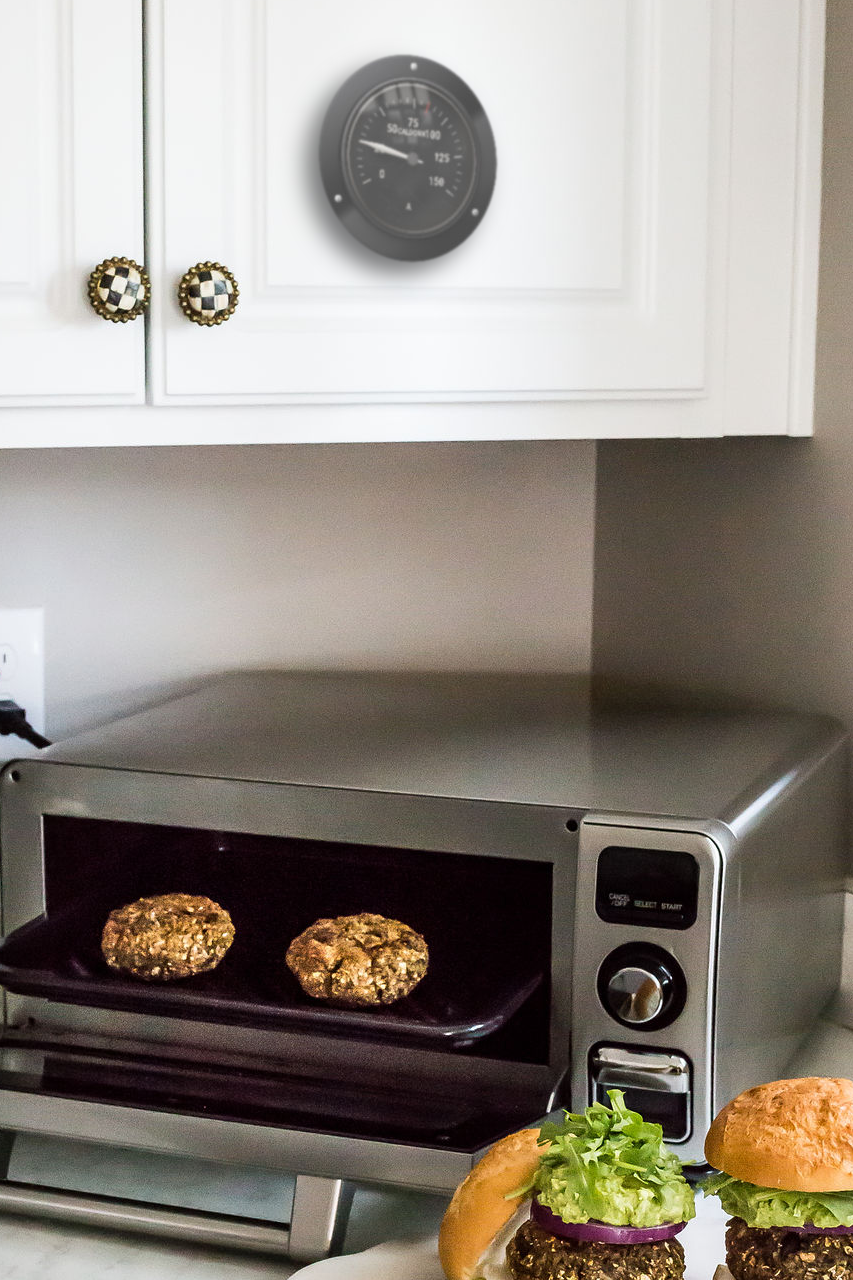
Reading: {"value": 25, "unit": "A"}
